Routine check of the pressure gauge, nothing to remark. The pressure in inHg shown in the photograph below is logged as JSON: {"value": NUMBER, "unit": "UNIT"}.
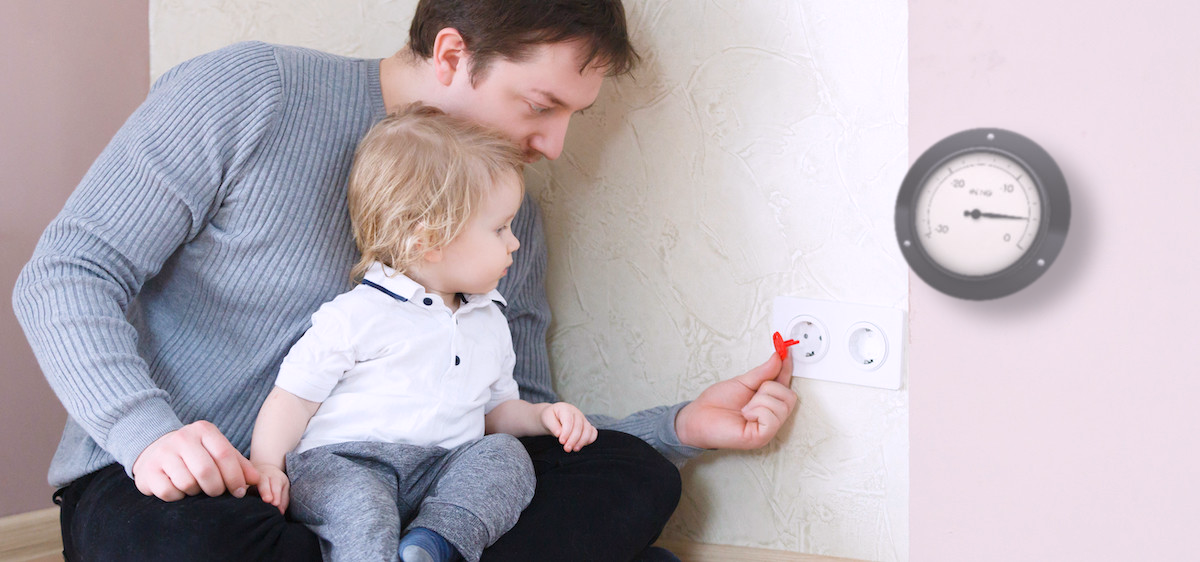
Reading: {"value": -4, "unit": "inHg"}
